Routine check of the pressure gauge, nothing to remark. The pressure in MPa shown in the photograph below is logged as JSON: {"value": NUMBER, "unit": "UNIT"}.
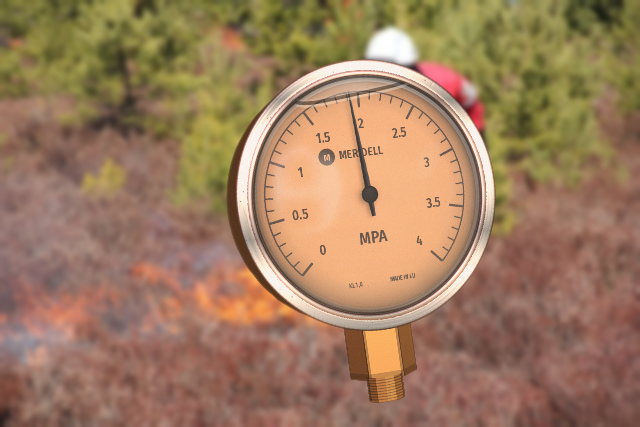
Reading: {"value": 1.9, "unit": "MPa"}
